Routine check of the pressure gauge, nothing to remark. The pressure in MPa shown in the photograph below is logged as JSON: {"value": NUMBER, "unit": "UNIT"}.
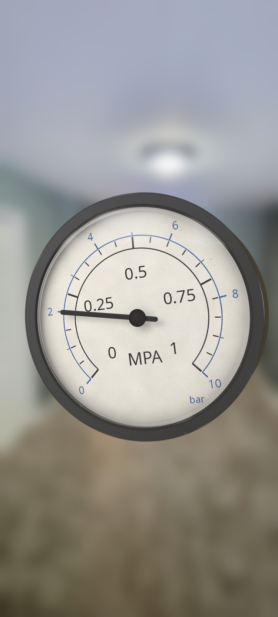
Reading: {"value": 0.2, "unit": "MPa"}
